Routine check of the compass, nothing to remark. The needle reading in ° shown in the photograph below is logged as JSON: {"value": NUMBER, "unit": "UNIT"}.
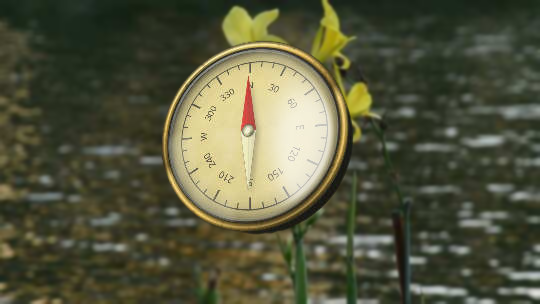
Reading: {"value": 0, "unit": "°"}
